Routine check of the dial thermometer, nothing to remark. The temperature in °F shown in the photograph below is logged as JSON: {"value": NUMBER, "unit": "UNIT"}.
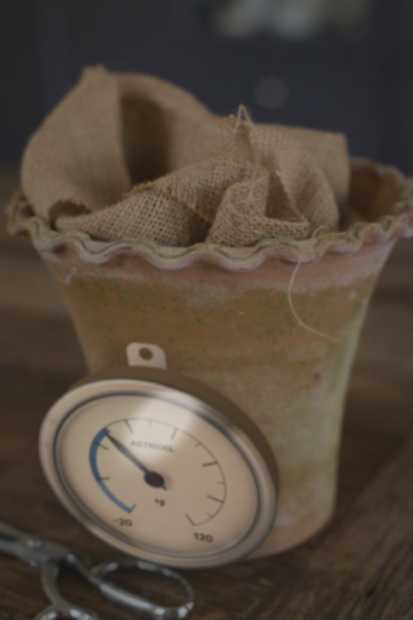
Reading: {"value": 30, "unit": "°F"}
